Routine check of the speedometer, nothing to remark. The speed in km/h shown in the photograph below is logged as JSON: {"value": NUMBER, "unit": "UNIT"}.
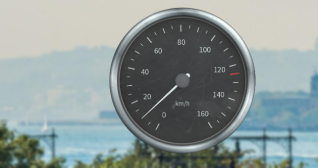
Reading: {"value": 10, "unit": "km/h"}
